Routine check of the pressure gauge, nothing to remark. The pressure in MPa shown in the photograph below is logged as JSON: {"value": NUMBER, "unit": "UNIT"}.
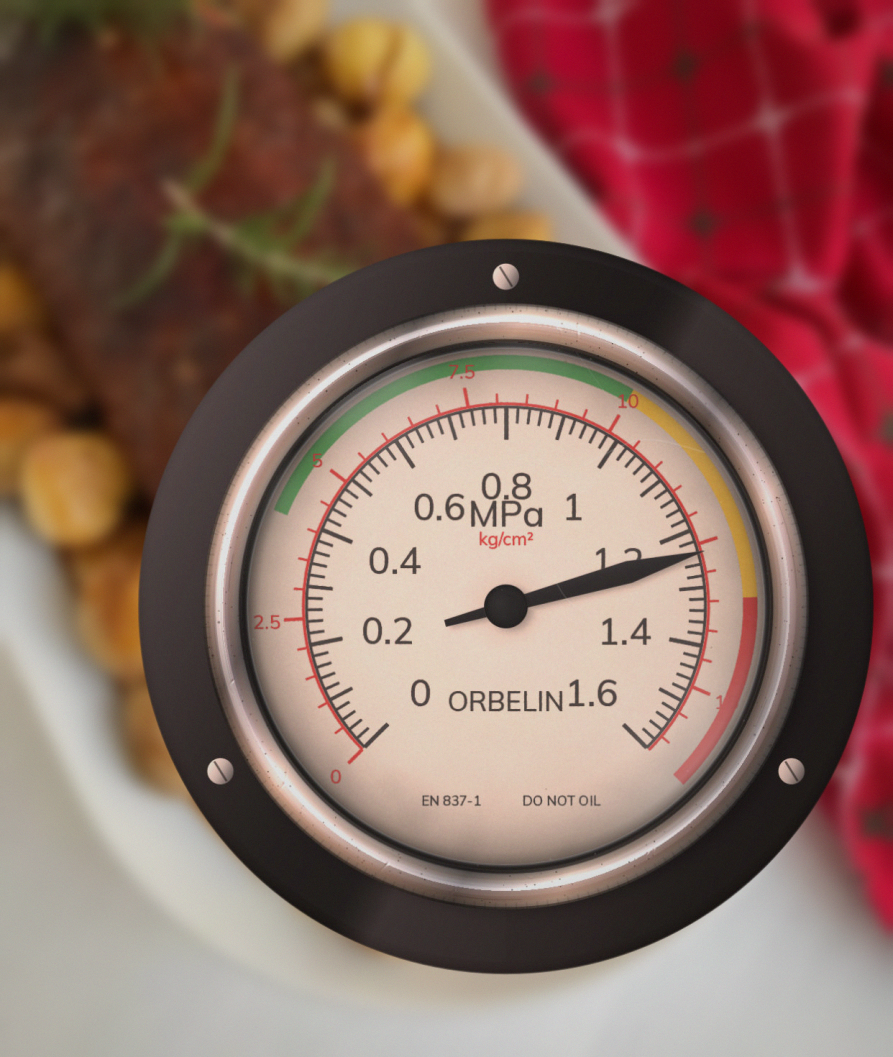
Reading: {"value": 1.24, "unit": "MPa"}
